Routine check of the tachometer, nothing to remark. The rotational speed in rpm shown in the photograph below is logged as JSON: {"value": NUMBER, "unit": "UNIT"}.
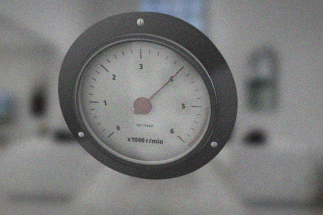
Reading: {"value": 4000, "unit": "rpm"}
